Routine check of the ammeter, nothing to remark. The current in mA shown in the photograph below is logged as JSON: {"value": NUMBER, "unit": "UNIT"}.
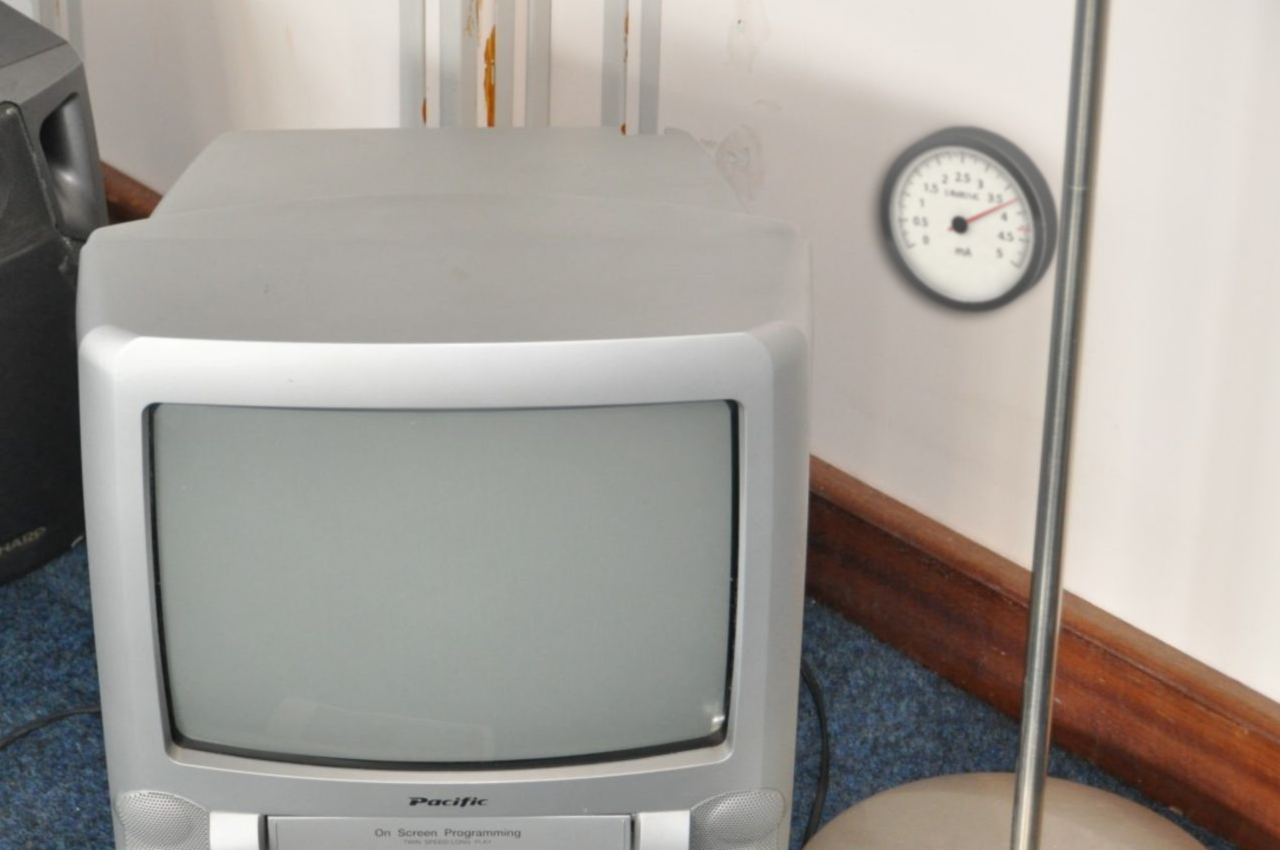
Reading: {"value": 3.75, "unit": "mA"}
